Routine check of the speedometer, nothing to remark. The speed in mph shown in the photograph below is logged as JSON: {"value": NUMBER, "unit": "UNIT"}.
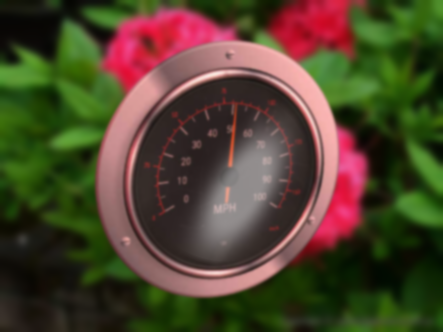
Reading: {"value": 50, "unit": "mph"}
